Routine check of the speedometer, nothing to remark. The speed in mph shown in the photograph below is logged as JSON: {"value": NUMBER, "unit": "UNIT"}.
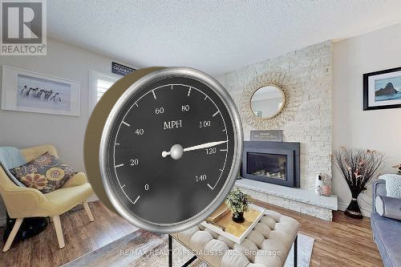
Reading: {"value": 115, "unit": "mph"}
